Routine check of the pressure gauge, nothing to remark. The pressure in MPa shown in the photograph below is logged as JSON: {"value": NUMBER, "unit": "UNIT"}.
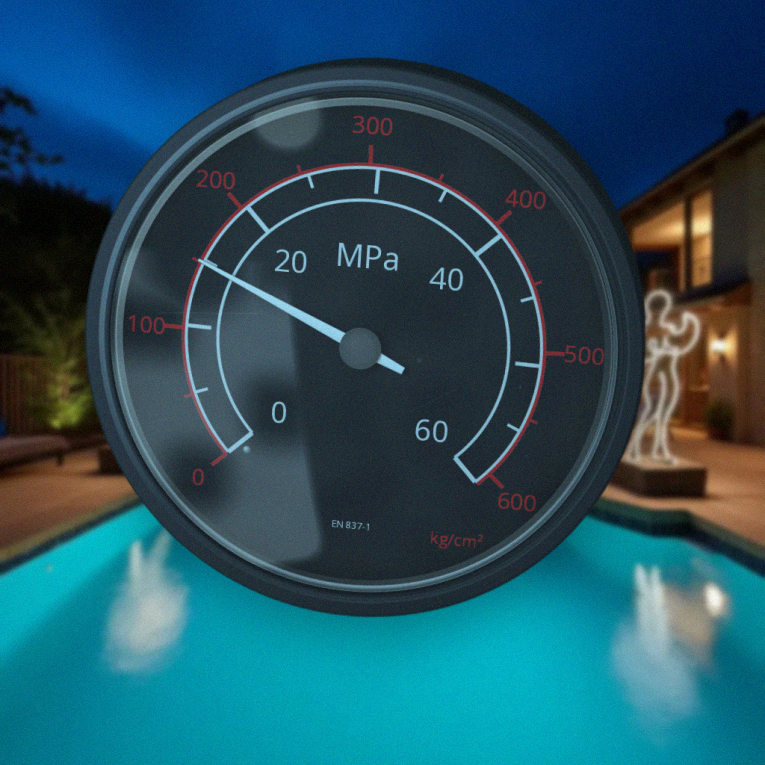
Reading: {"value": 15, "unit": "MPa"}
